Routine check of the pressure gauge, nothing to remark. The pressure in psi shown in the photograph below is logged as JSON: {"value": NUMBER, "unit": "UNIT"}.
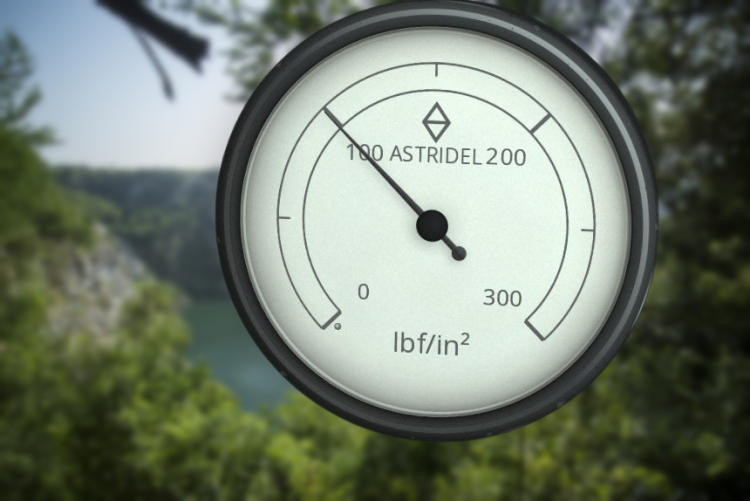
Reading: {"value": 100, "unit": "psi"}
